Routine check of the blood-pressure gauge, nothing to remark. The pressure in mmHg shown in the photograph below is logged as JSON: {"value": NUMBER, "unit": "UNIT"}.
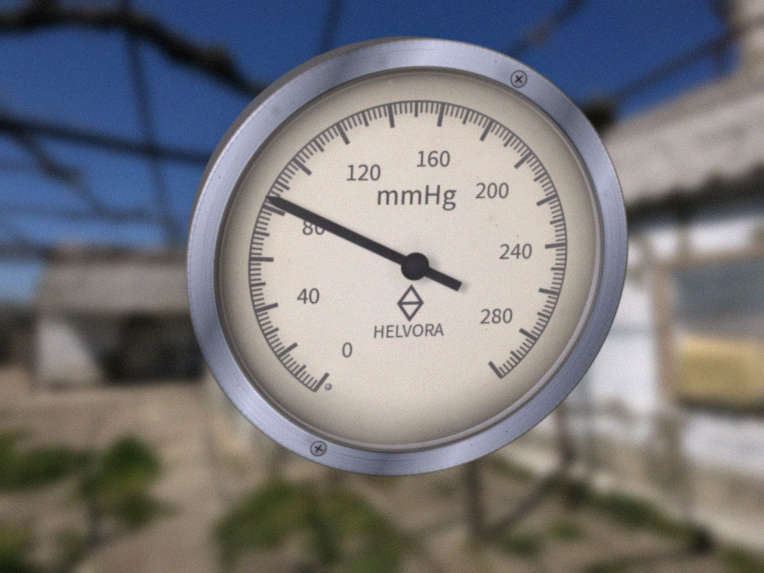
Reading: {"value": 84, "unit": "mmHg"}
